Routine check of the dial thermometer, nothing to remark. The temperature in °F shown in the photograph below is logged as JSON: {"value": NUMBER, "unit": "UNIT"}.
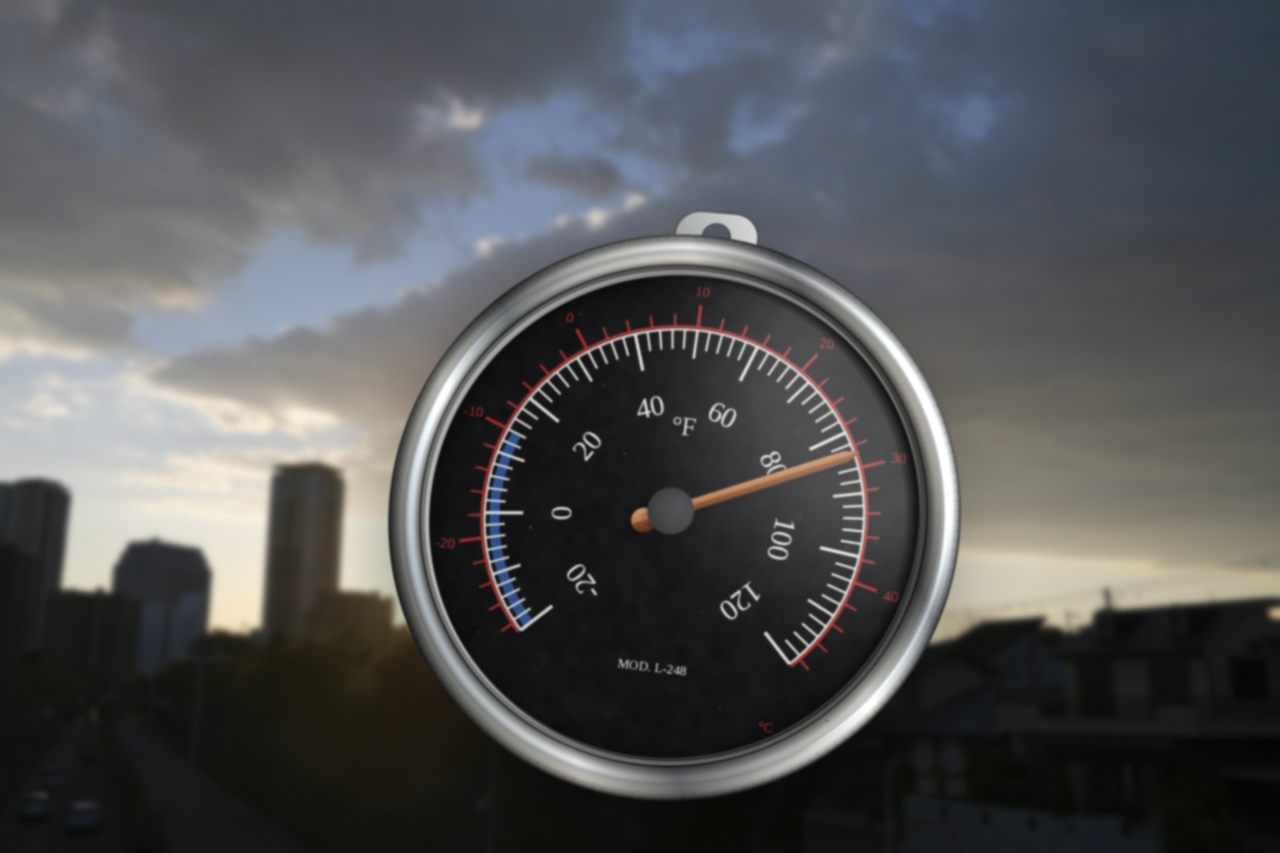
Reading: {"value": 84, "unit": "°F"}
